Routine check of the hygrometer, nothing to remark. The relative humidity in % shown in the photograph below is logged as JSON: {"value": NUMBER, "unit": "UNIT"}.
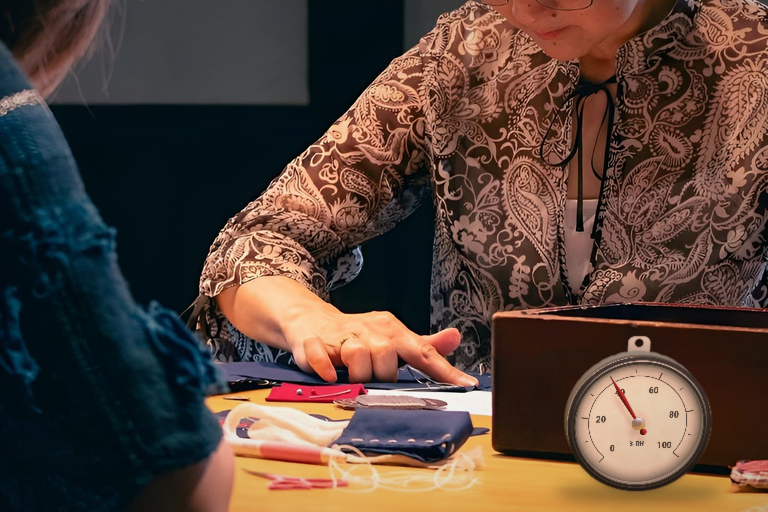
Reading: {"value": 40, "unit": "%"}
